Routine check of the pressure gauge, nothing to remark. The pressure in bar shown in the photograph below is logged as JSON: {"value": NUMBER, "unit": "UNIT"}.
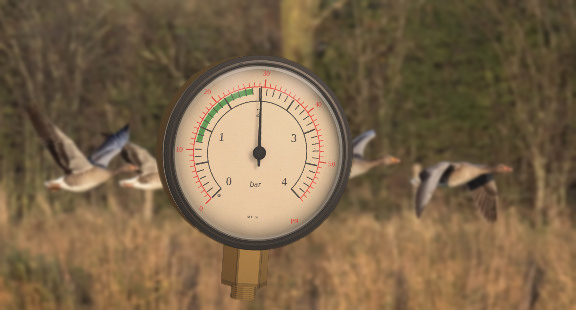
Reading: {"value": 2, "unit": "bar"}
